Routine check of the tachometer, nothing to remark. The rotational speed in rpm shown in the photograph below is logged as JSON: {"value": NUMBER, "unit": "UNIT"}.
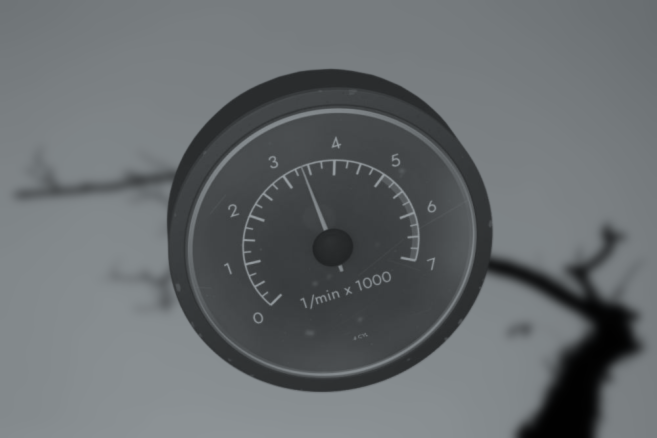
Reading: {"value": 3375, "unit": "rpm"}
